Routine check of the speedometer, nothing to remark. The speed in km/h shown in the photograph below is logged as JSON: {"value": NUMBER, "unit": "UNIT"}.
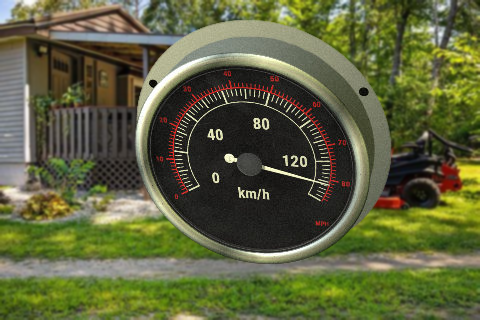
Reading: {"value": 130, "unit": "km/h"}
